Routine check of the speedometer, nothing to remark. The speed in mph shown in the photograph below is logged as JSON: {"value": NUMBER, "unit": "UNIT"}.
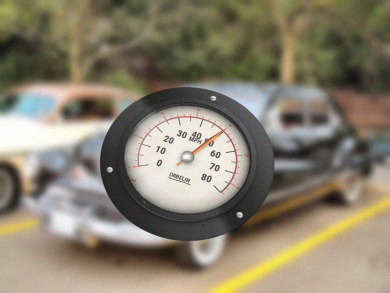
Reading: {"value": 50, "unit": "mph"}
